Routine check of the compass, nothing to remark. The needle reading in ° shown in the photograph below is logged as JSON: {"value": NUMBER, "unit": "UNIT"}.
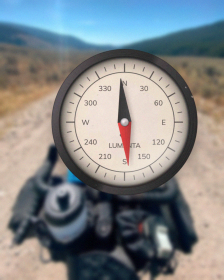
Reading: {"value": 175, "unit": "°"}
